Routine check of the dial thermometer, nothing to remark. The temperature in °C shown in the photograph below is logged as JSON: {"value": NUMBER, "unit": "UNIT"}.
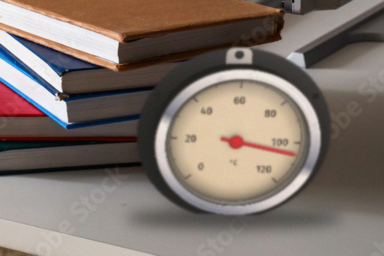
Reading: {"value": 105, "unit": "°C"}
